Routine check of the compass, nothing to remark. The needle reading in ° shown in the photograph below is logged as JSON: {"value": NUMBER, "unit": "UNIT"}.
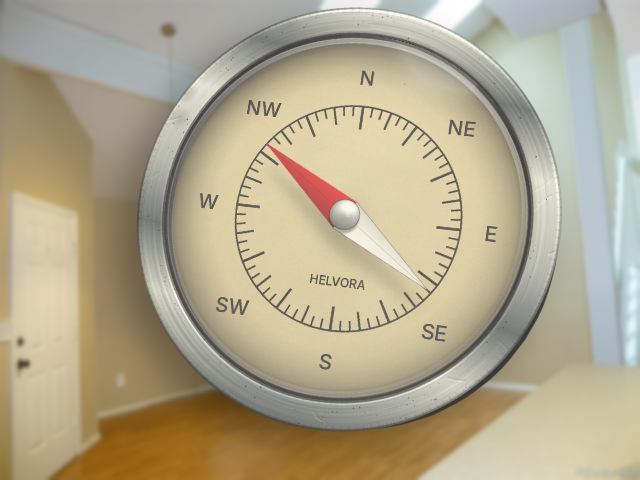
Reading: {"value": 305, "unit": "°"}
